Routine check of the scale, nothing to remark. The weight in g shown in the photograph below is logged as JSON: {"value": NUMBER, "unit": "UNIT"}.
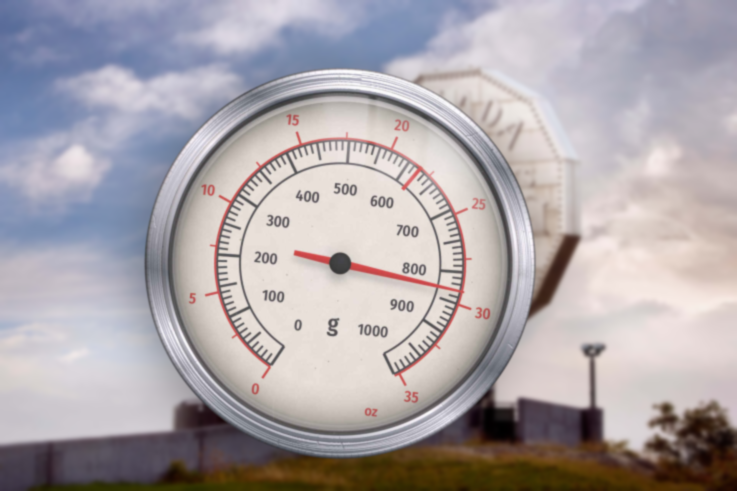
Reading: {"value": 830, "unit": "g"}
